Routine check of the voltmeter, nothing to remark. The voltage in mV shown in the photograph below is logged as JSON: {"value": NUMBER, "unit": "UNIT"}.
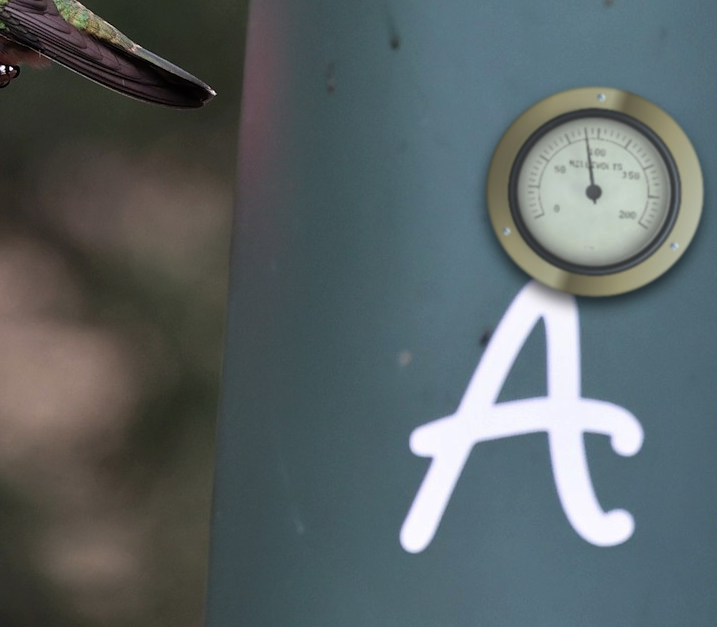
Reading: {"value": 90, "unit": "mV"}
